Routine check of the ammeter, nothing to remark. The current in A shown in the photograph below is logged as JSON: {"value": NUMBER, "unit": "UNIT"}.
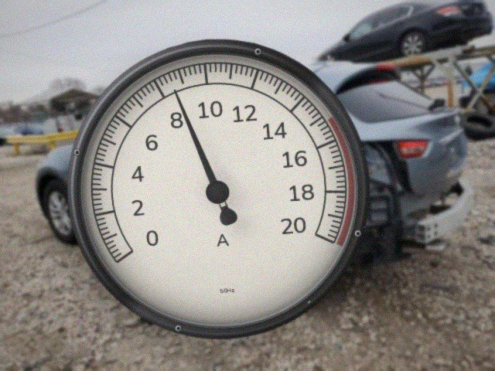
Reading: {"value": 8.6, "unit": "A"}
